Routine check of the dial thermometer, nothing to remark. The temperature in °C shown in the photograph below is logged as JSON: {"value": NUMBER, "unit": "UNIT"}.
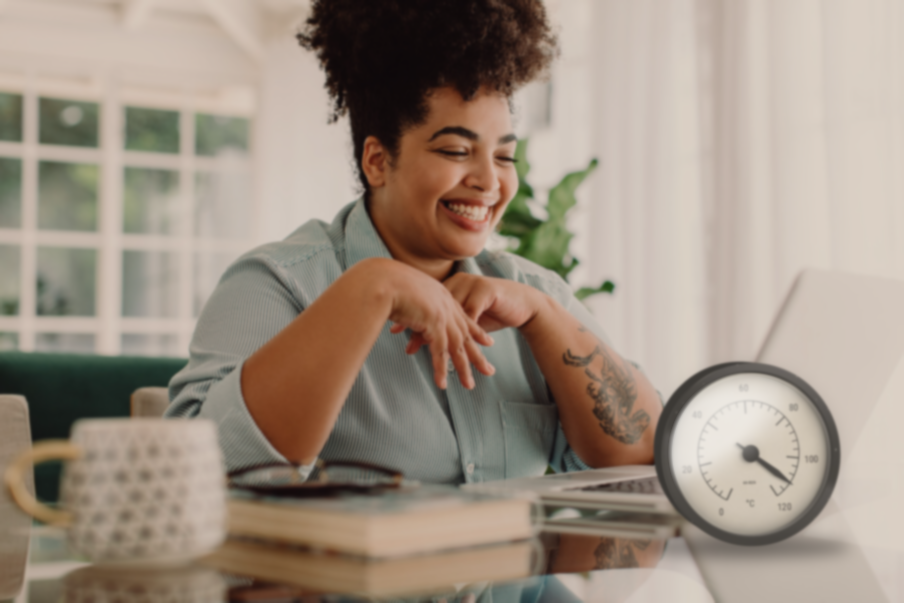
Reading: {"value": 112, "unit": "°C"}
